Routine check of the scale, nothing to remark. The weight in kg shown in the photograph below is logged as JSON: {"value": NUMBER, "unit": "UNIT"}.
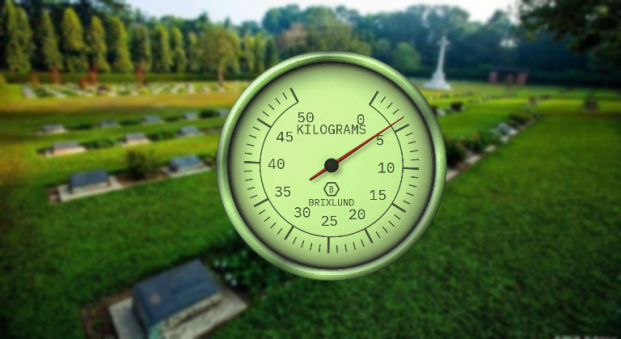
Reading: {"value": 4, "unit": "kg"}
